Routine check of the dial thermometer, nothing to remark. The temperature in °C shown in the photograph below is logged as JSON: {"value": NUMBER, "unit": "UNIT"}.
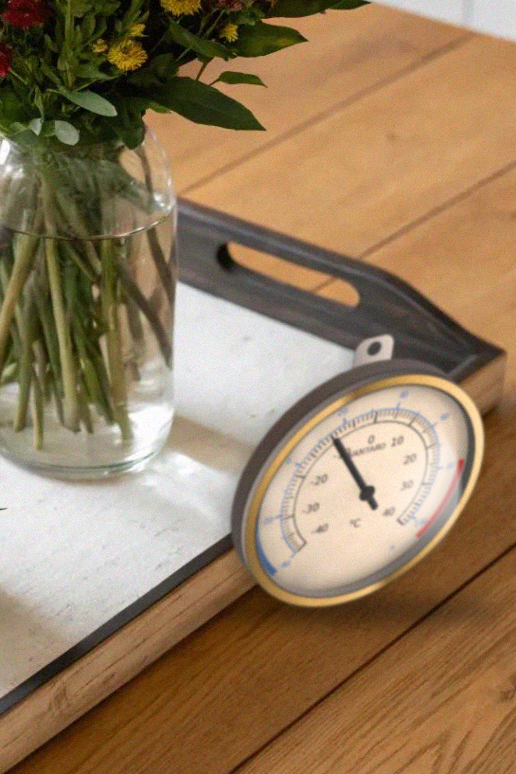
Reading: {"value": -10, "unit": "°C"}
